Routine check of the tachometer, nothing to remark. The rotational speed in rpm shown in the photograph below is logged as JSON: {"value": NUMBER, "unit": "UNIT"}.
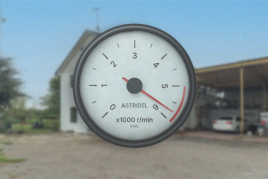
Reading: {"value": 5750, "unit": "rpm"}
